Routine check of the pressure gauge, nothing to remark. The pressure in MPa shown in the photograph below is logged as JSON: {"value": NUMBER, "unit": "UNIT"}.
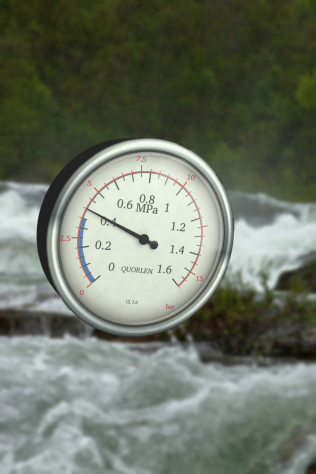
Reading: {"value": 0.4, "unit": "MPa"}
